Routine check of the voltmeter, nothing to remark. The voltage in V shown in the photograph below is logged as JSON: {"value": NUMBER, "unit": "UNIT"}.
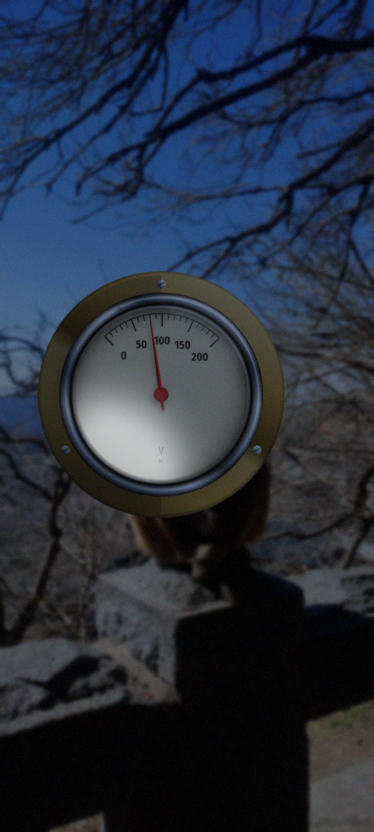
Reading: {"value": 80, "unit": "V"}
